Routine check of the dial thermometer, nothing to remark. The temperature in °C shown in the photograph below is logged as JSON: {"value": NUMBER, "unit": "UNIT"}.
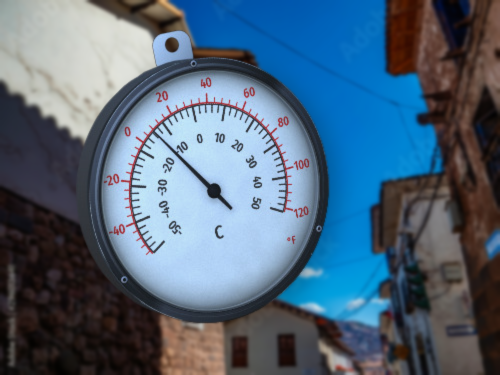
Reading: {"value": -14, "unit": "°C"}
